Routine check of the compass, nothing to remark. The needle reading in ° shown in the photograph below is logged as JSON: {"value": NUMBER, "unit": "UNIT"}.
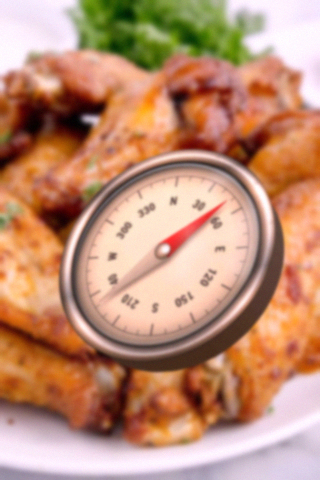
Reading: {"value": 50, "unit": "°"}
